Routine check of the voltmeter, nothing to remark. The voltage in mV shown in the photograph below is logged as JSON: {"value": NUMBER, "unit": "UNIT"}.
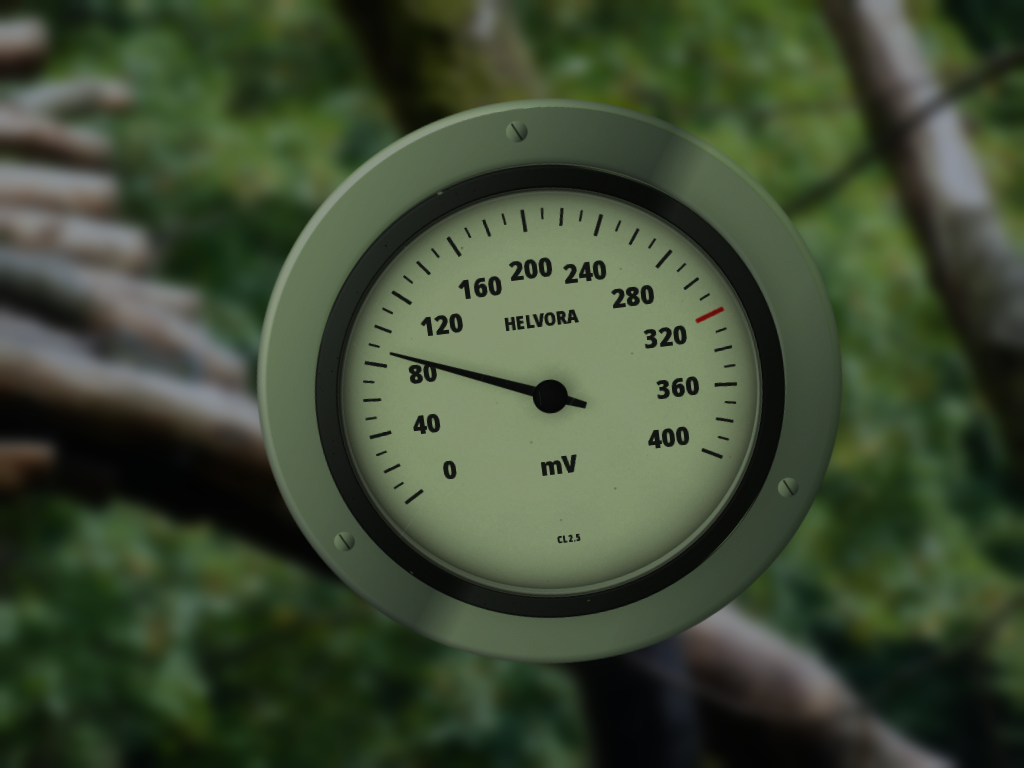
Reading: {"value": 90, "unit": "mV"}
